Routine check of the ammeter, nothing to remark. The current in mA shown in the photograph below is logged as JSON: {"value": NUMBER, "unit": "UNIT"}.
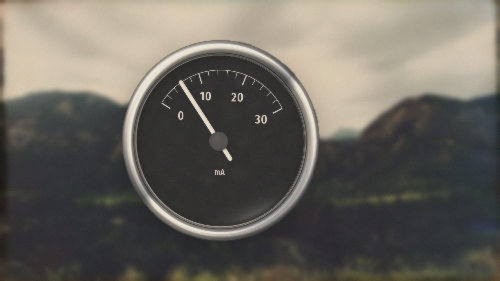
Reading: {"value": 6, "unit": "mA"}
